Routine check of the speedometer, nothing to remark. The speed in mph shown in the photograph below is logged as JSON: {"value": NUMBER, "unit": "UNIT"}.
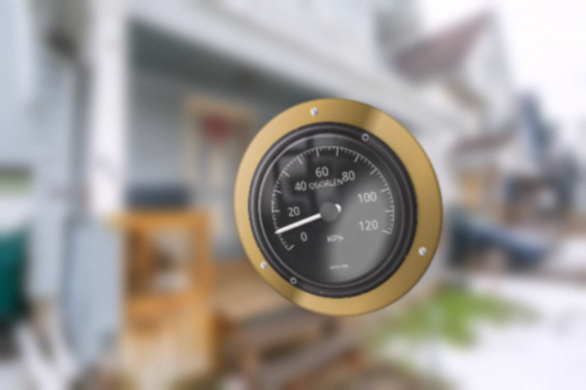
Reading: {"value": 10, "unit": "mph"}
